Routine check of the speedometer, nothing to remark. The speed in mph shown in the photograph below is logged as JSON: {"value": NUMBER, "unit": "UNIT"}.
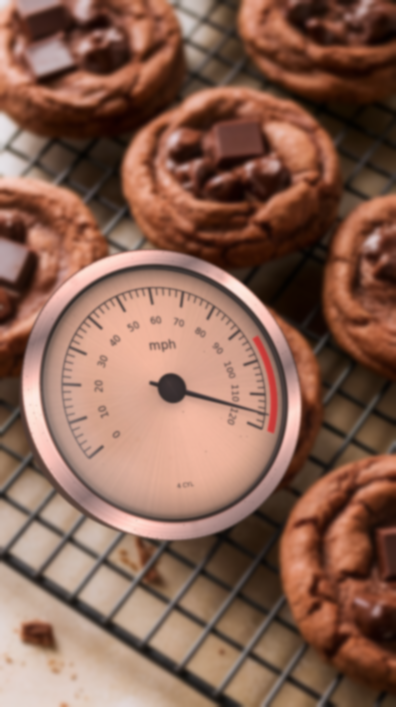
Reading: {"value": 116, "unit": "mph"}
